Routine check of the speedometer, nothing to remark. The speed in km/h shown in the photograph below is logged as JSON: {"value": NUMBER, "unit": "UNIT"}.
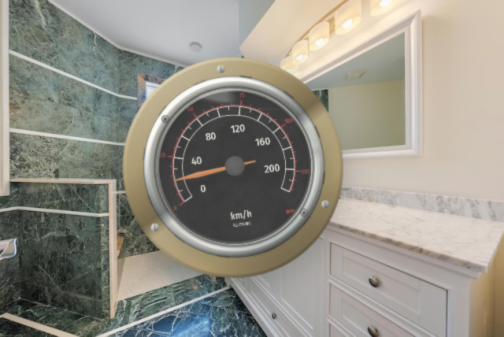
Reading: {"value": 20, "unit": "km/h"}
